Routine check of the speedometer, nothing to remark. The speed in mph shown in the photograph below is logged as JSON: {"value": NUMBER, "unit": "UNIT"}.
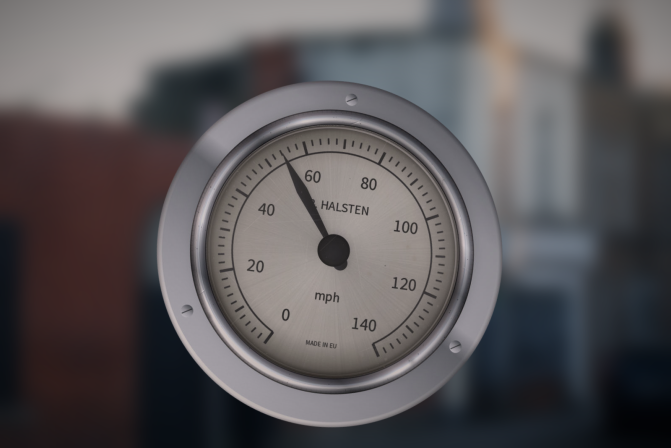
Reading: {"value": 54, "unit": "mph"}
